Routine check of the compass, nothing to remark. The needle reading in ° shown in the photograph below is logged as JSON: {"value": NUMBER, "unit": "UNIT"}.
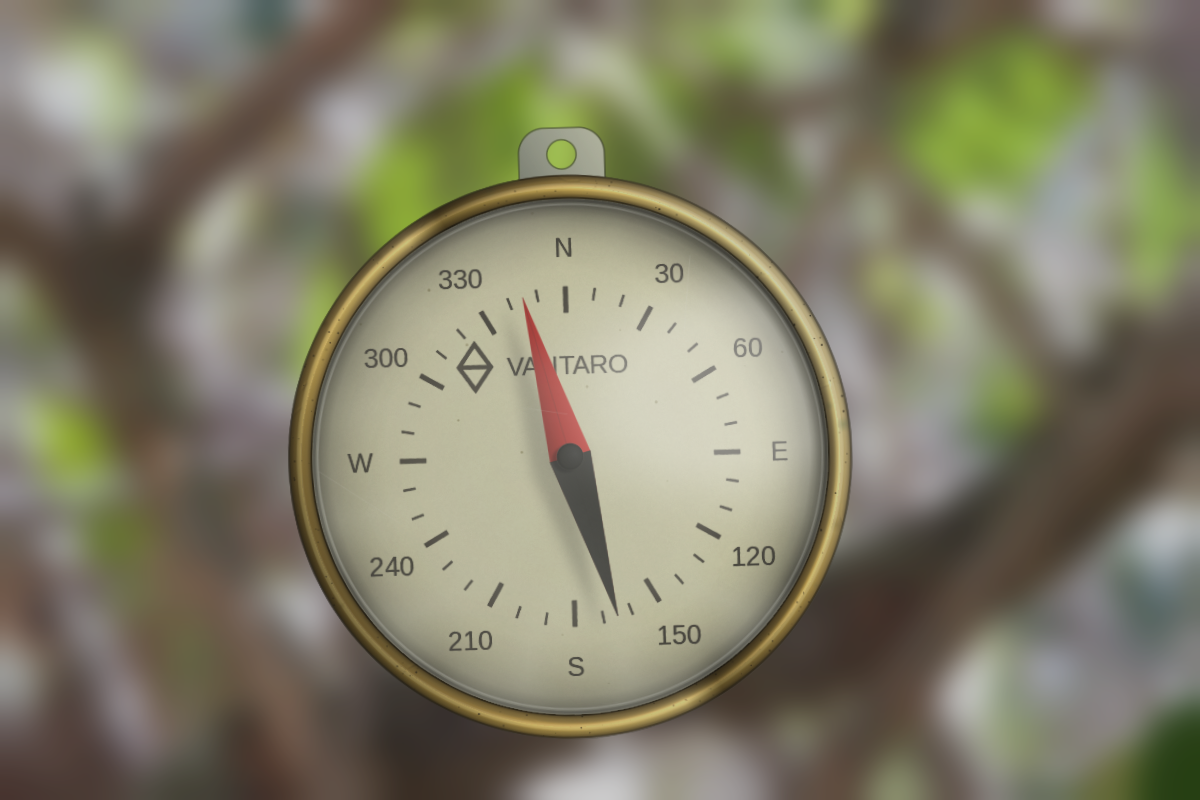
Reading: {"value": 345, "unit": "°"}
